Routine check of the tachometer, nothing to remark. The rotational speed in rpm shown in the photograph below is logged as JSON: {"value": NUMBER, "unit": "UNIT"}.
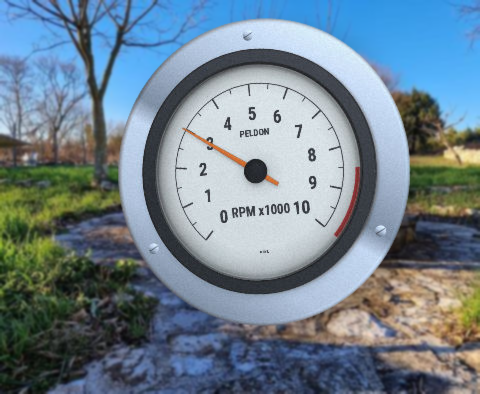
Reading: {"value": 3000, "unit": "rpm"}
